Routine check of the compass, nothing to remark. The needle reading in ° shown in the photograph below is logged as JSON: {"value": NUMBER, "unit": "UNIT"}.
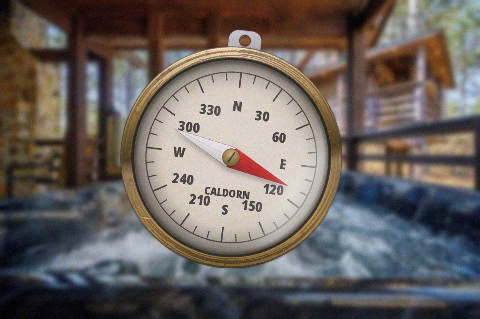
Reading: {"value": 110, "unit": "°"}
